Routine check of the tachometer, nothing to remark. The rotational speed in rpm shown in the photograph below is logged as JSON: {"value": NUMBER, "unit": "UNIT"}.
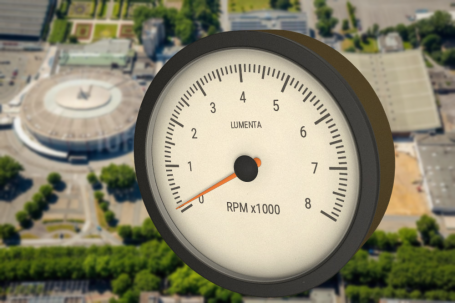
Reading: {"value": 100, "unit": "rpm"}
